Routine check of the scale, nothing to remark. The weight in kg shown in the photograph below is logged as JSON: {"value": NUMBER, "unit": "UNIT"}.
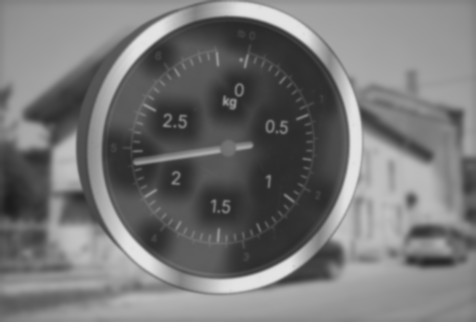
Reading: {"value": 2.2, "unit": "kg"}
